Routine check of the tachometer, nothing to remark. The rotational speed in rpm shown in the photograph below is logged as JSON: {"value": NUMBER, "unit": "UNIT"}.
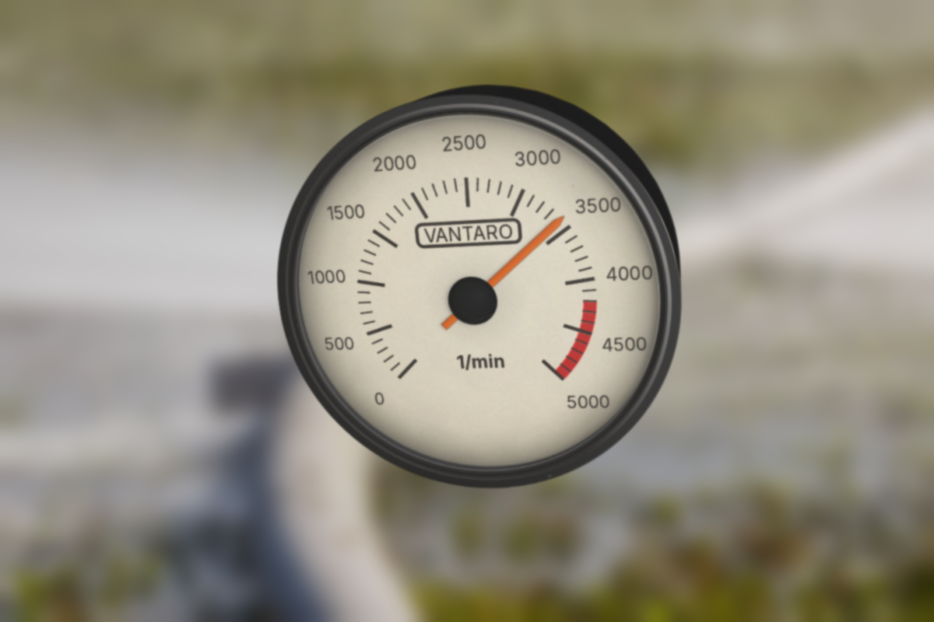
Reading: {"value": 3400, "unit": "rpm"}
